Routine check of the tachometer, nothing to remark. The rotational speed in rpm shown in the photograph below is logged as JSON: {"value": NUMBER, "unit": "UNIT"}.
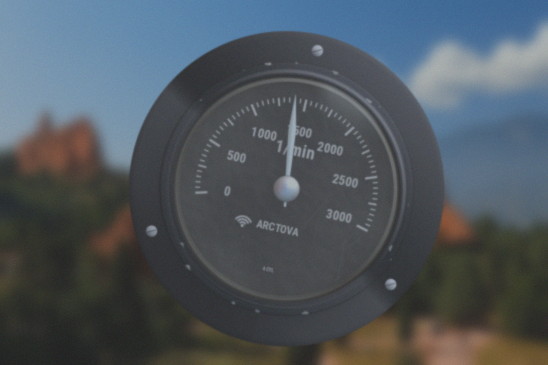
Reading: {"value": 1400, "unit": "rpm"}
